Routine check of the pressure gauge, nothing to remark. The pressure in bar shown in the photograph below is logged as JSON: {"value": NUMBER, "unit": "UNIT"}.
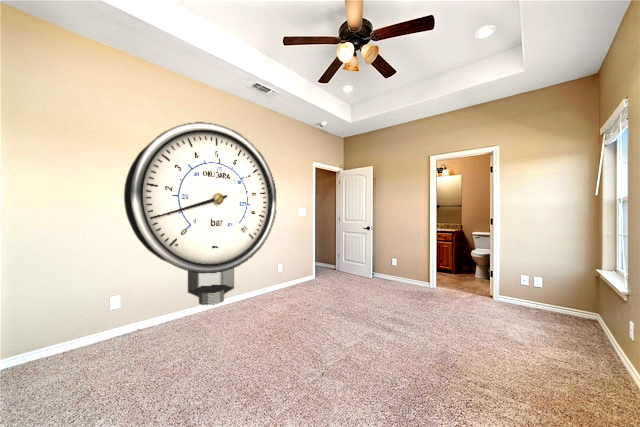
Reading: {"value": 1, "unit": "bar"}
